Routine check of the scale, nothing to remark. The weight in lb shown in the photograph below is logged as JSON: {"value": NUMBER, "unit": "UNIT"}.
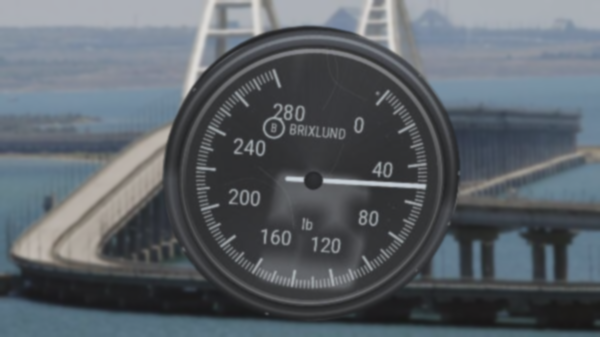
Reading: {"value": 50, "unit": "lb"}
